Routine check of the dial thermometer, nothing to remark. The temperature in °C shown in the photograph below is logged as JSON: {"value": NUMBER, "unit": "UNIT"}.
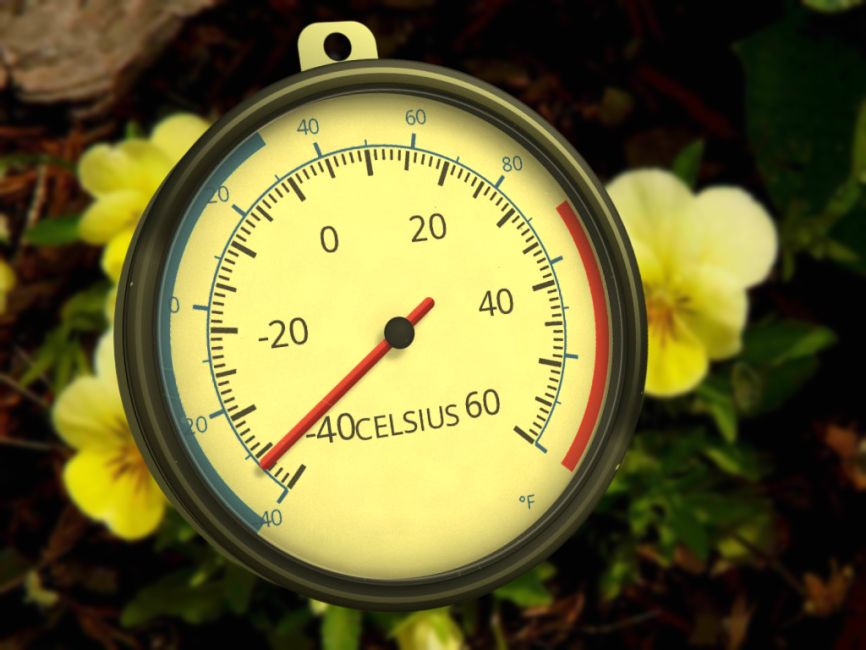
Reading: {"value": -36, "unit": "°C"}
